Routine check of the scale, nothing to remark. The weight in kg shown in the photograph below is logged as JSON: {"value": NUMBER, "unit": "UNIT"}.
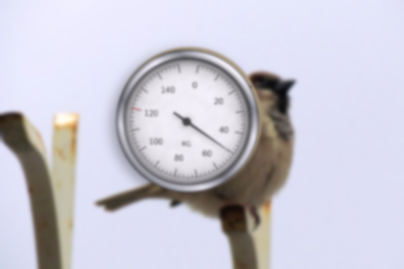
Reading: {"value": 50, "unit": "kg"}
